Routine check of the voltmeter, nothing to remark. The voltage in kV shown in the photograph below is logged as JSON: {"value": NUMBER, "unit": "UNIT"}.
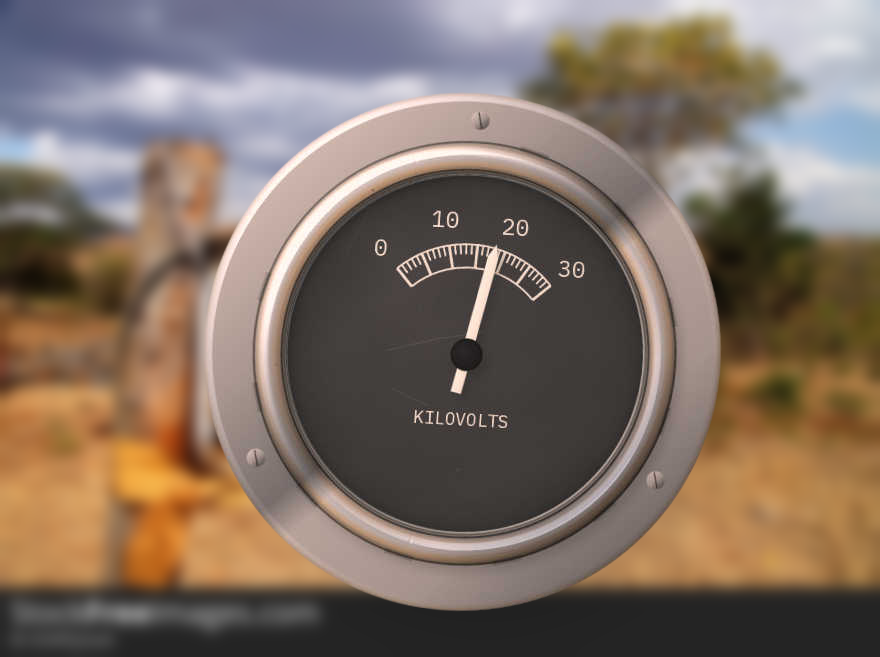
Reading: {"value": 18, "unit": "kV"}
